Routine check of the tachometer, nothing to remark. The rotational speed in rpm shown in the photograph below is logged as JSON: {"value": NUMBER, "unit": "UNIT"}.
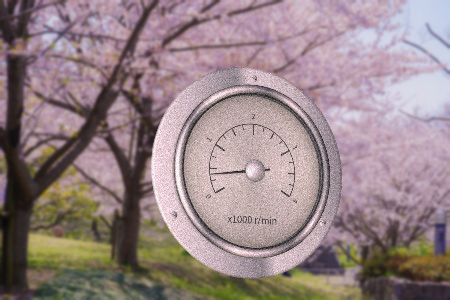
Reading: {"value": 375, "unit": "rpm"}
